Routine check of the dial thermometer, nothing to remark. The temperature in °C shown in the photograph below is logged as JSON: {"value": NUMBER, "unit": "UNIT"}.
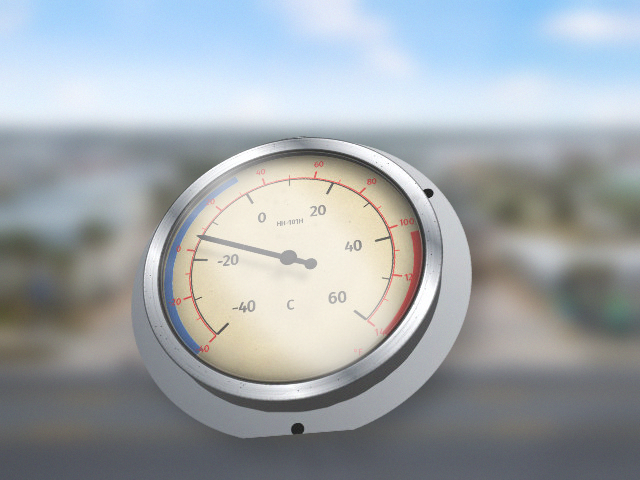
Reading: {"value": -15, "unit": "°C"}
